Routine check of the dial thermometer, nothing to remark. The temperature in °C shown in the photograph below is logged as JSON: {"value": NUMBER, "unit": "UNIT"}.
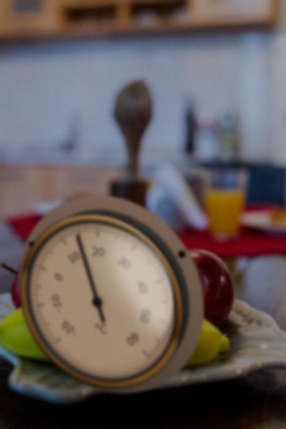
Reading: {"value": 15, "unit": "°C"}
